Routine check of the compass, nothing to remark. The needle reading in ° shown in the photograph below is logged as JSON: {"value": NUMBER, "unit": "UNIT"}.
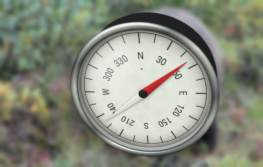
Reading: {"value": 52.5, "unit": "°"}
